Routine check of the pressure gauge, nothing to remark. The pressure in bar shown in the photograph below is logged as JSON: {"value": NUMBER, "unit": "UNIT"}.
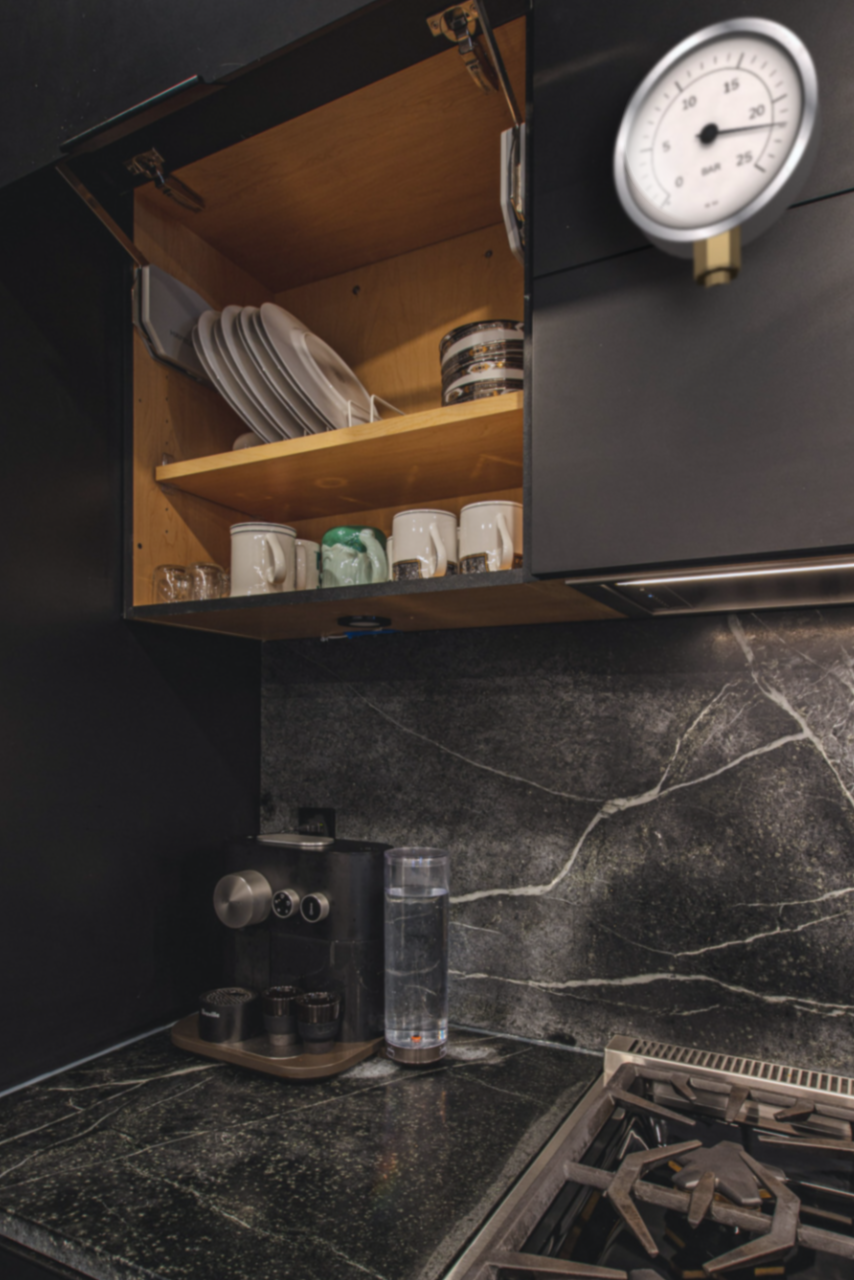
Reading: {"value": 22, "unit": "bar"}
